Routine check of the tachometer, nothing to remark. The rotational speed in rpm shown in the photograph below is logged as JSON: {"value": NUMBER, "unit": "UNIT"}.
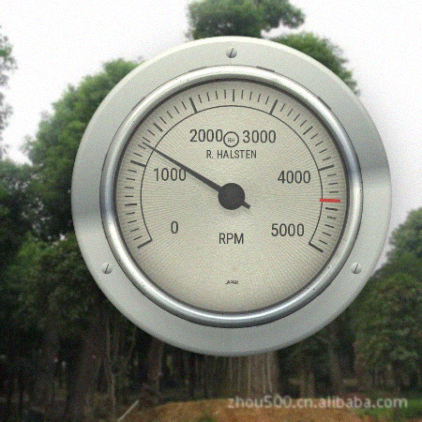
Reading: {"value": 1250, "unit": "rpm"}
